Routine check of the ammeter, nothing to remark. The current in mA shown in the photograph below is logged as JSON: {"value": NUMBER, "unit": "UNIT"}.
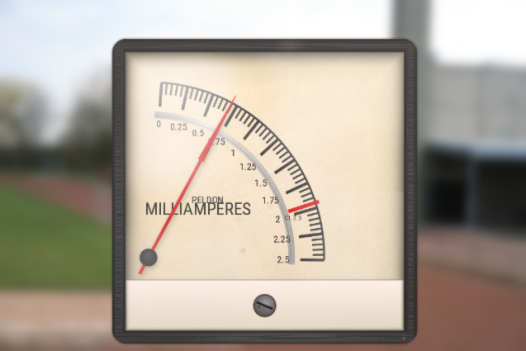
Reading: {"value": 0.7, "unit": "mA"}
